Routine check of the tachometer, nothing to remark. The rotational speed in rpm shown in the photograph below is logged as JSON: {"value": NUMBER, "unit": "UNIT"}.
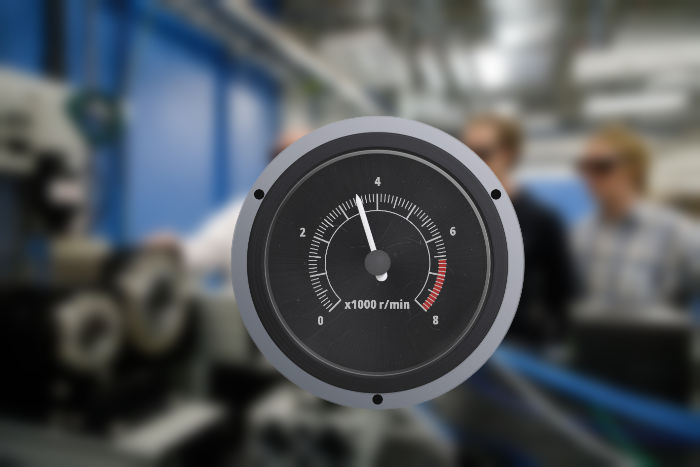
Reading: {"value": 3500, "unit": "rpm"}
